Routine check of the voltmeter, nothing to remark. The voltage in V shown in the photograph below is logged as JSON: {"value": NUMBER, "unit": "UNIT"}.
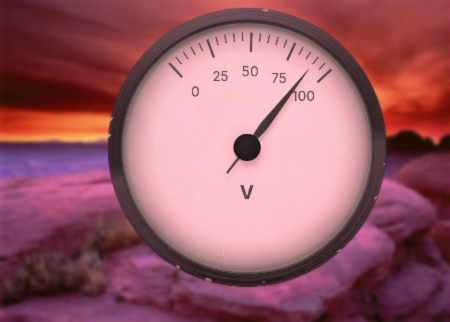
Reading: {"value": 90, "unit": "V"}
